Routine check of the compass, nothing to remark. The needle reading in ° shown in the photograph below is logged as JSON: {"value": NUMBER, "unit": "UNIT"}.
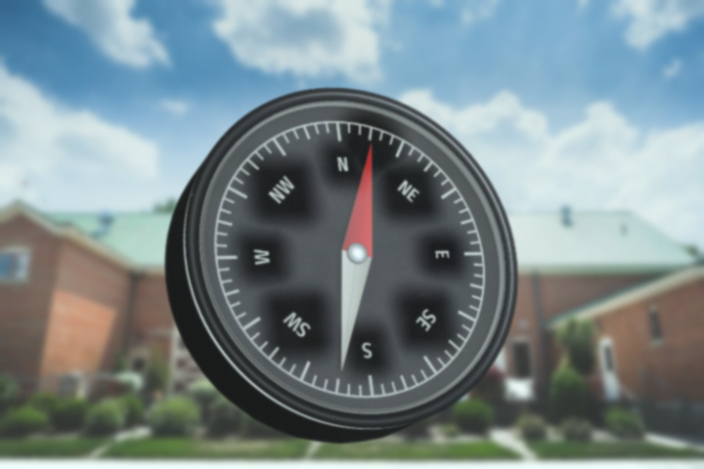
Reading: {"value": 15, "unit": "°"}
